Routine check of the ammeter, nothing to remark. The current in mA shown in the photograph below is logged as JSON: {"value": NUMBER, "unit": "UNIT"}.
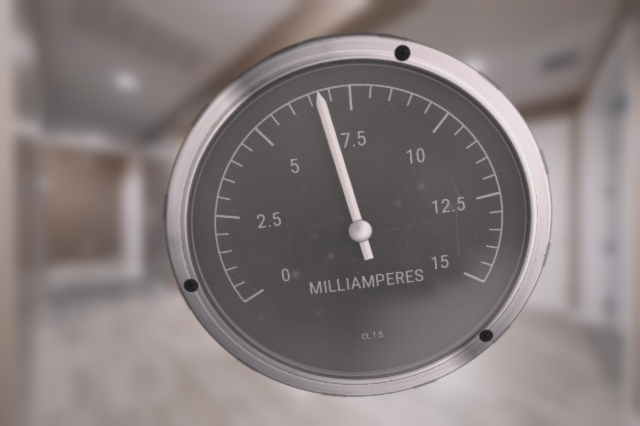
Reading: {"value": 6.75, "unit": "mA"}
